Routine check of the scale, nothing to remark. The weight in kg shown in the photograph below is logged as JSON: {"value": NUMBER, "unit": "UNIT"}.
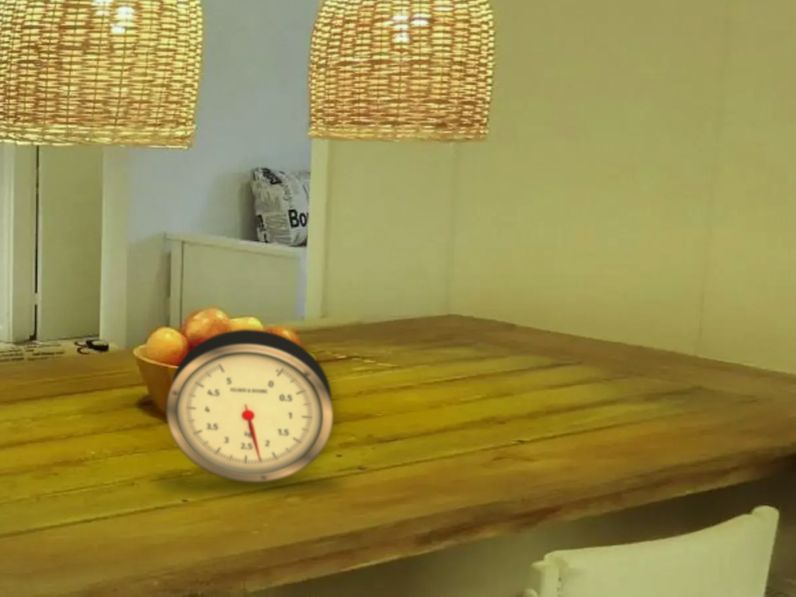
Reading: {"value": 2.25, "unit": "kg"}
